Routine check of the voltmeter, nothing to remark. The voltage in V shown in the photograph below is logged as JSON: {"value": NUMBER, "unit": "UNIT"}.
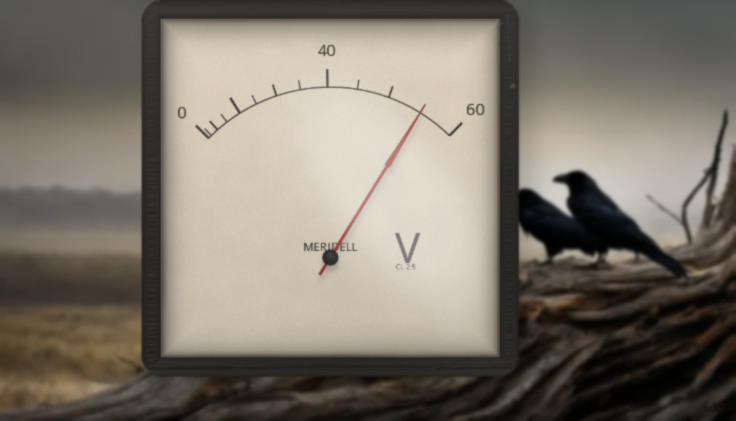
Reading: {"value": 55, "unit": "V"}
